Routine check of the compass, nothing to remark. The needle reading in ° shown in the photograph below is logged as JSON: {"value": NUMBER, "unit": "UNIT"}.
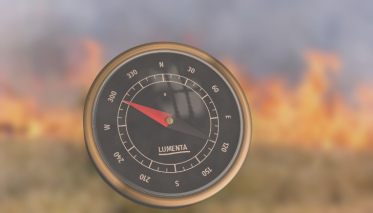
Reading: {"value": 300, "unit": "°"}
